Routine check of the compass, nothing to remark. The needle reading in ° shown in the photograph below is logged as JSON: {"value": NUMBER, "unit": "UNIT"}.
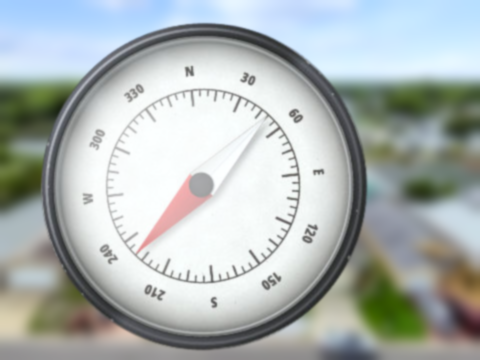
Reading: {"value": 230, "unit": "°"}
